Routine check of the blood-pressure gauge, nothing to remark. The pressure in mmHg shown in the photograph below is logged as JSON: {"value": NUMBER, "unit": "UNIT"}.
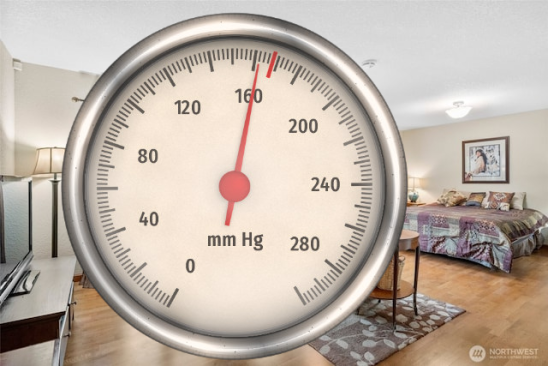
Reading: {"value": 162, "unit": "mmHg"}
